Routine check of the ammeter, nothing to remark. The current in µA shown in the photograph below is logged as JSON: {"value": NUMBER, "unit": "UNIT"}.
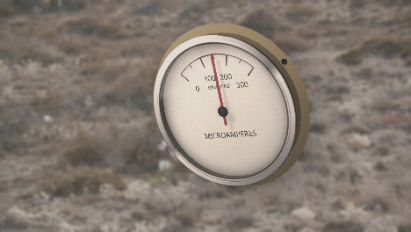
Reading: {"value": 150, "unit": "µA"}
